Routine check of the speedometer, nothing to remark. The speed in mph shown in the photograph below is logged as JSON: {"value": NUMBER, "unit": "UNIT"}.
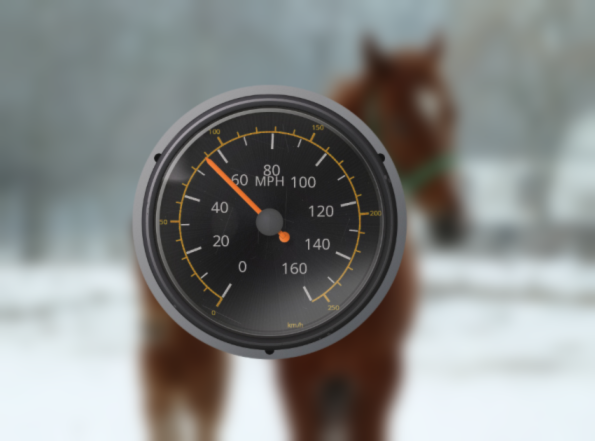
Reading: {"value": 55, "unit": "mph"}
